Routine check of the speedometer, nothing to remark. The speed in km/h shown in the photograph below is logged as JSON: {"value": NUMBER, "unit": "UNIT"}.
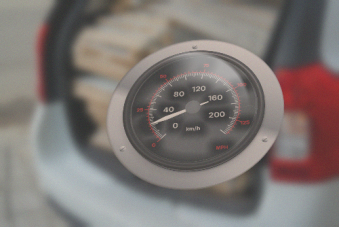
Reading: {"value": 20, "unit": "km/h"}
